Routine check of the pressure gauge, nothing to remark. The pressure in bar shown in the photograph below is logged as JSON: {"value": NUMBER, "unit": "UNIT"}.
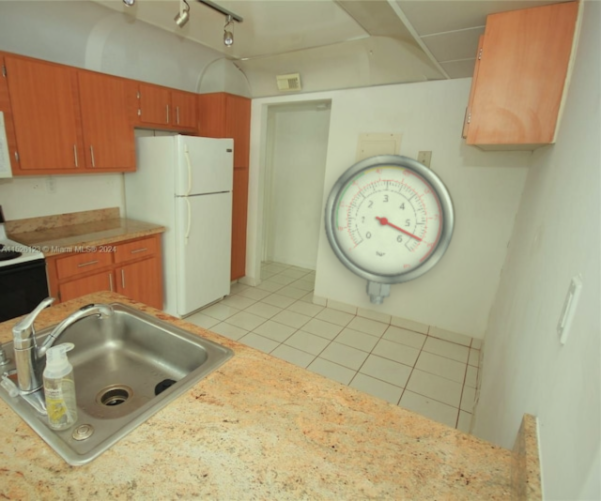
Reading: {"value": 5.5, "unit": "bar"}
